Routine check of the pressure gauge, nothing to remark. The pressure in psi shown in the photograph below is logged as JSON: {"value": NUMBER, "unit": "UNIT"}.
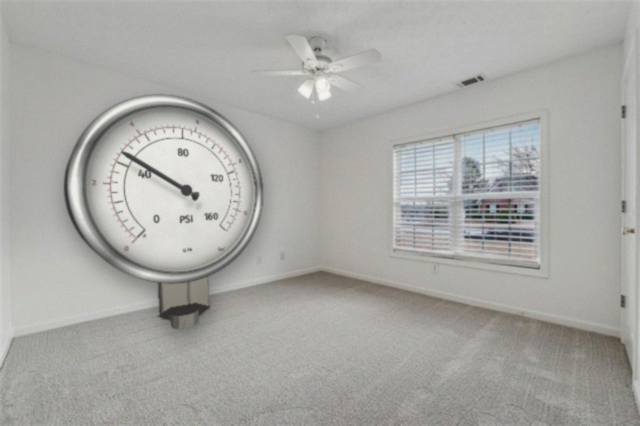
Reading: {"value": 45, "unit": "psi"}
